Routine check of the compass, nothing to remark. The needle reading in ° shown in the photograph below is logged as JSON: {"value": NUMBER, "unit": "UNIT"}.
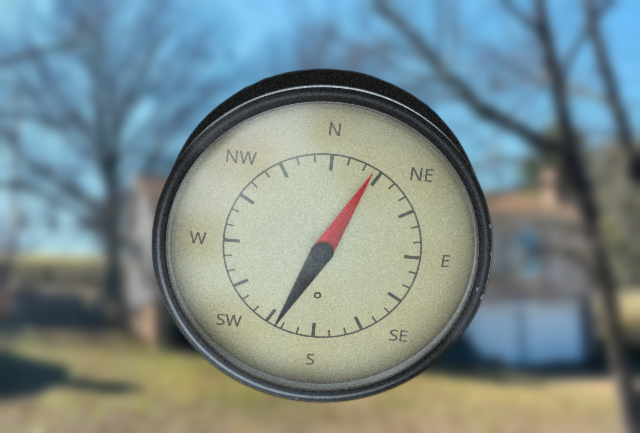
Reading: {"value": 25, "unit": "°"}
